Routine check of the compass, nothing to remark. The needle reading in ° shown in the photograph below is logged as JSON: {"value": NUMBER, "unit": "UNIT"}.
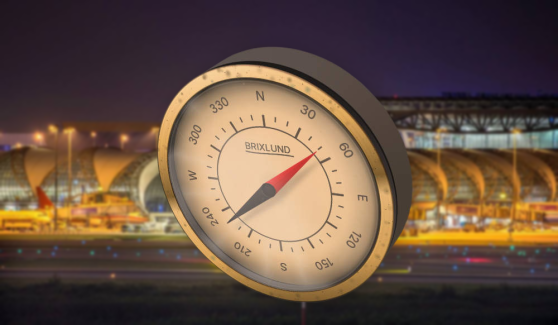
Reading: {"value": 50, "unit": "°"}
